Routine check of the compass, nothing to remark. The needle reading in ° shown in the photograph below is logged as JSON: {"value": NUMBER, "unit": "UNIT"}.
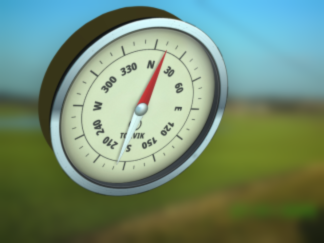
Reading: {"value": 10, "unit": "°"}
